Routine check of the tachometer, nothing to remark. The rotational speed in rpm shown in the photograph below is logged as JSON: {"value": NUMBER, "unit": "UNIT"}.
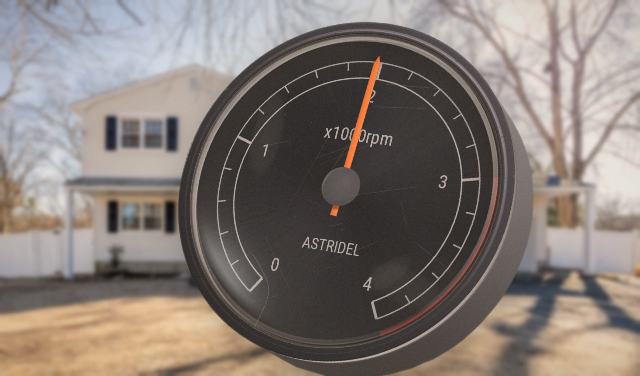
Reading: {"value": 2000, "unit": "rpm"}
